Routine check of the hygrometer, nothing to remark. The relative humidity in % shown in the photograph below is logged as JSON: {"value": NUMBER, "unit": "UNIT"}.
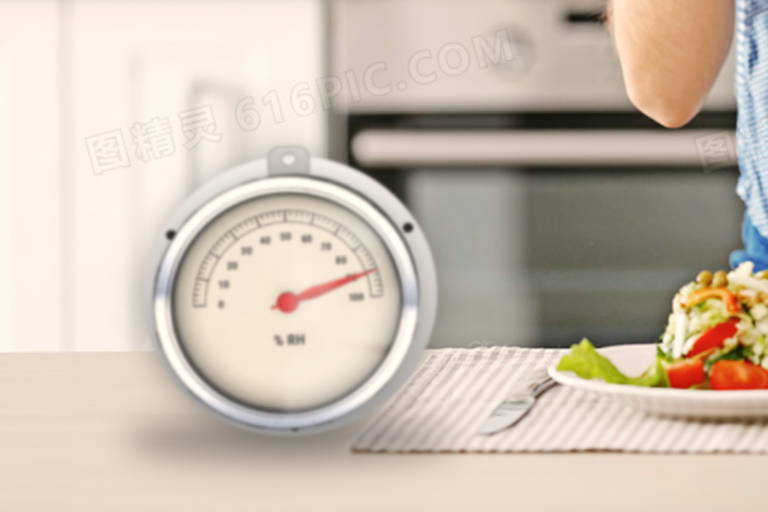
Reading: {"value": 90, "unit": "%"}
